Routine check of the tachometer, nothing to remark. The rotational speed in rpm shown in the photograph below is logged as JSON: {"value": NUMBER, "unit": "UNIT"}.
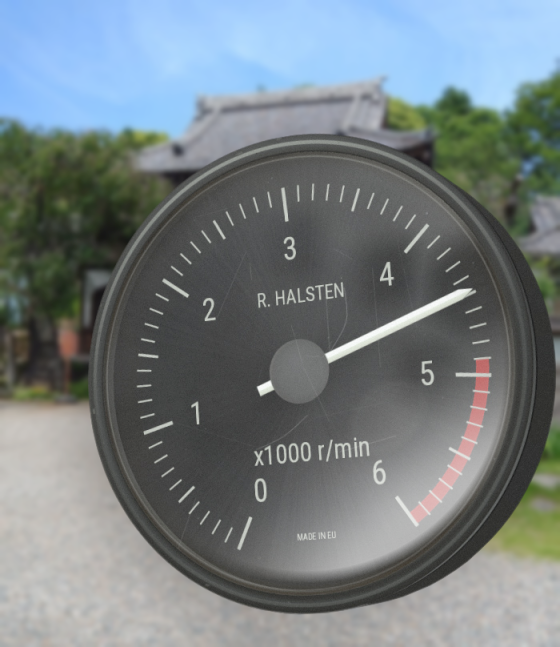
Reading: {"value": 4500, "unit": "rpm"}
